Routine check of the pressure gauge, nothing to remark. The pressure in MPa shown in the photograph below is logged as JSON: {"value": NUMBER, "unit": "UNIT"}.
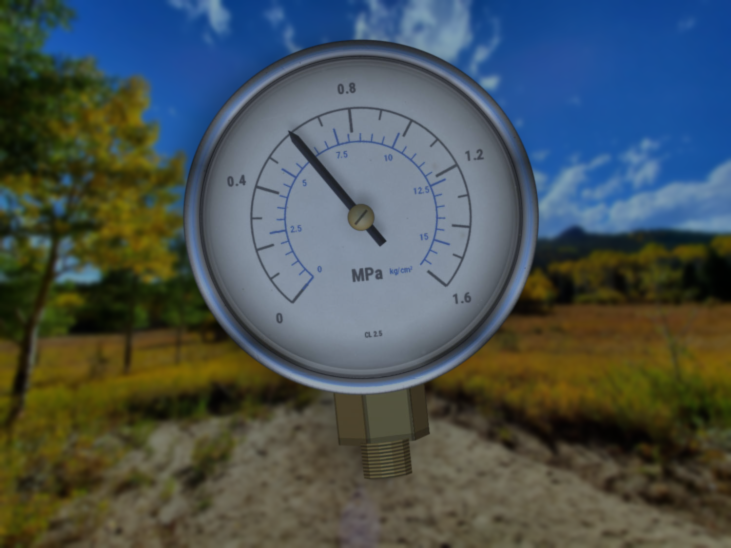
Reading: {"value": 0.6, "unit": "MPa"}
